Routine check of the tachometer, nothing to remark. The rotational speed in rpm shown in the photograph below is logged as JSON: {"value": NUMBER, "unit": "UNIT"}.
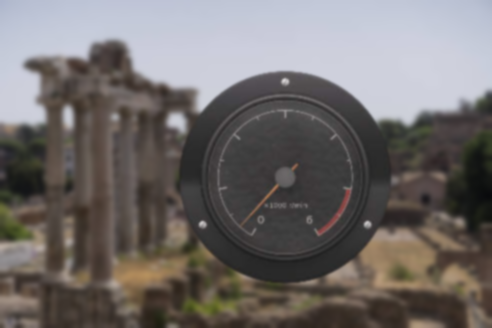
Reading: {"value": 250, "unit": "rpm"}
